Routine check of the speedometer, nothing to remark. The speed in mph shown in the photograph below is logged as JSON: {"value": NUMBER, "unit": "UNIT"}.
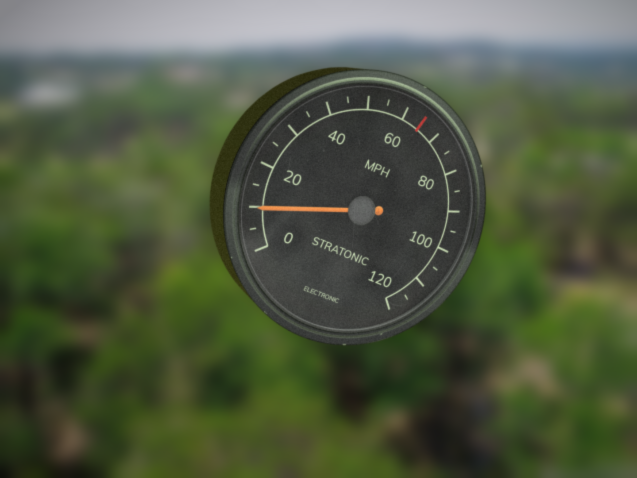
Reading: {"value": 10, "unit": "mph"}
